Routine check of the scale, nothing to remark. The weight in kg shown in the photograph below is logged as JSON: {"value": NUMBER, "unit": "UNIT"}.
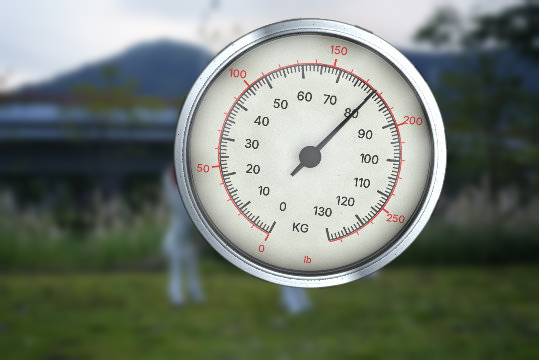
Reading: {"value": 80, "unit": "kg"}
